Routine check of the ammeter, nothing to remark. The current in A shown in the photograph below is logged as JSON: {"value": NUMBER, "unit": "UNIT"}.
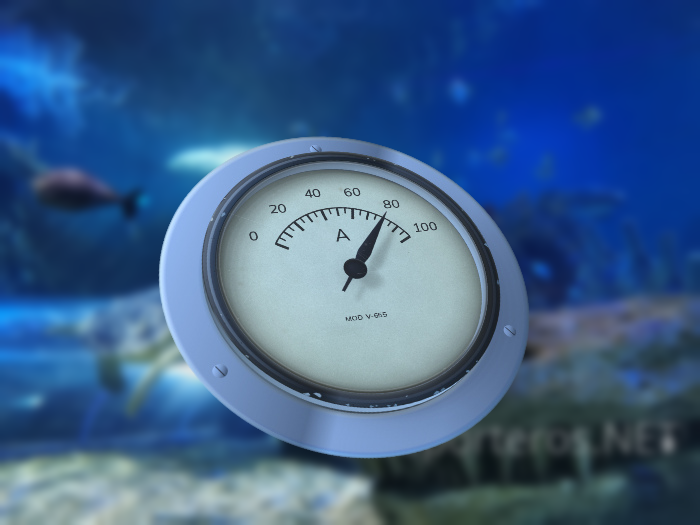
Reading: {"value": 80, "unit": "A"}
